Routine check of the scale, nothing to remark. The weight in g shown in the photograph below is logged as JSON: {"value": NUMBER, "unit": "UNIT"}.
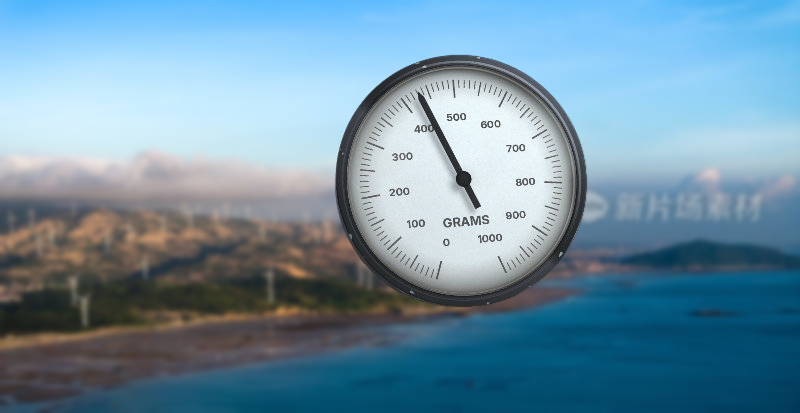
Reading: {"value": 430, "unit": "g"}
